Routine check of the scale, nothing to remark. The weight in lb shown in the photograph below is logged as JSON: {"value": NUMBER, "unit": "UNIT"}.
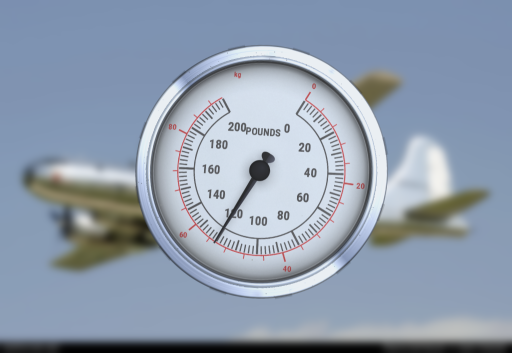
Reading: {"value": 120, "unit": "lb"}
